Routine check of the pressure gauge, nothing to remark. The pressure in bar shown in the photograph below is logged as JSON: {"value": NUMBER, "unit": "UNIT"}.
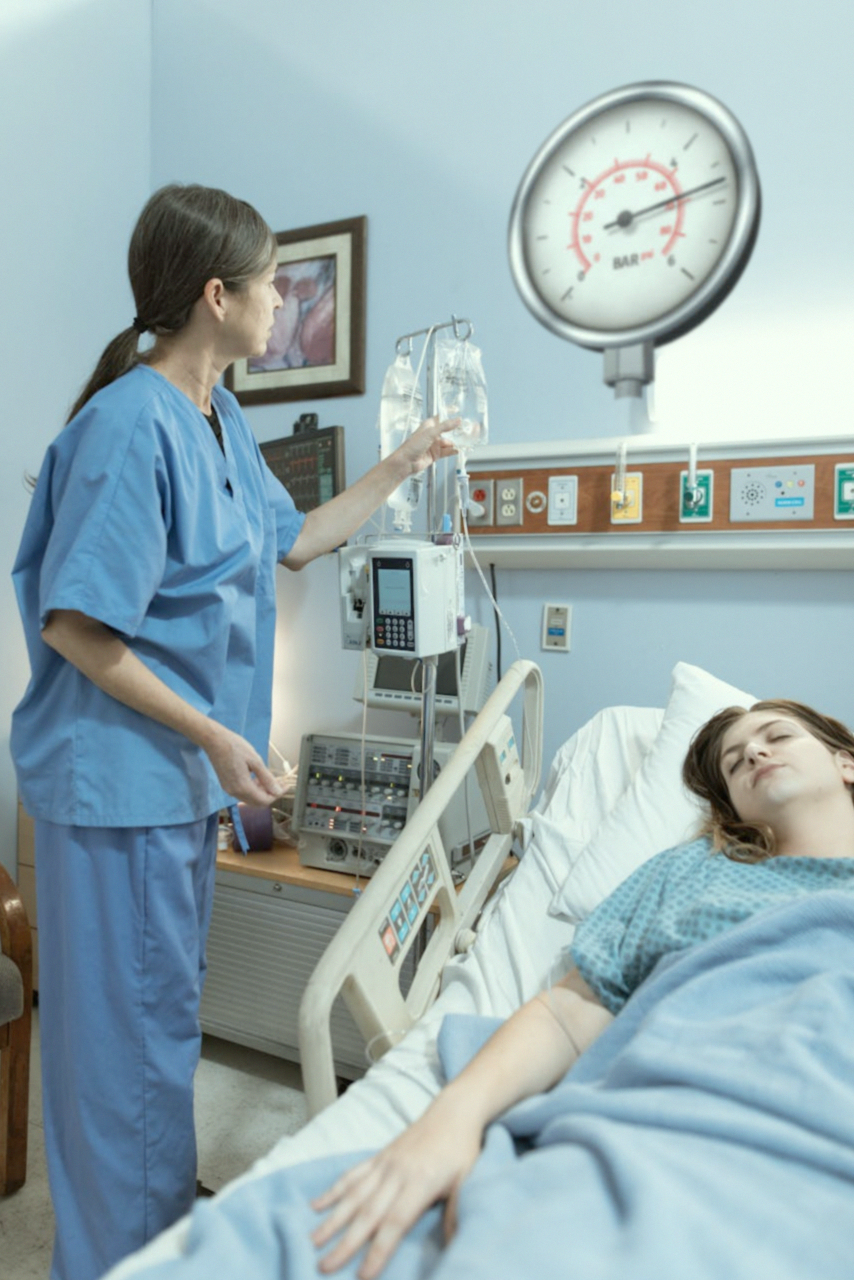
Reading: {"value": 4.75, "unit": "bar"}
